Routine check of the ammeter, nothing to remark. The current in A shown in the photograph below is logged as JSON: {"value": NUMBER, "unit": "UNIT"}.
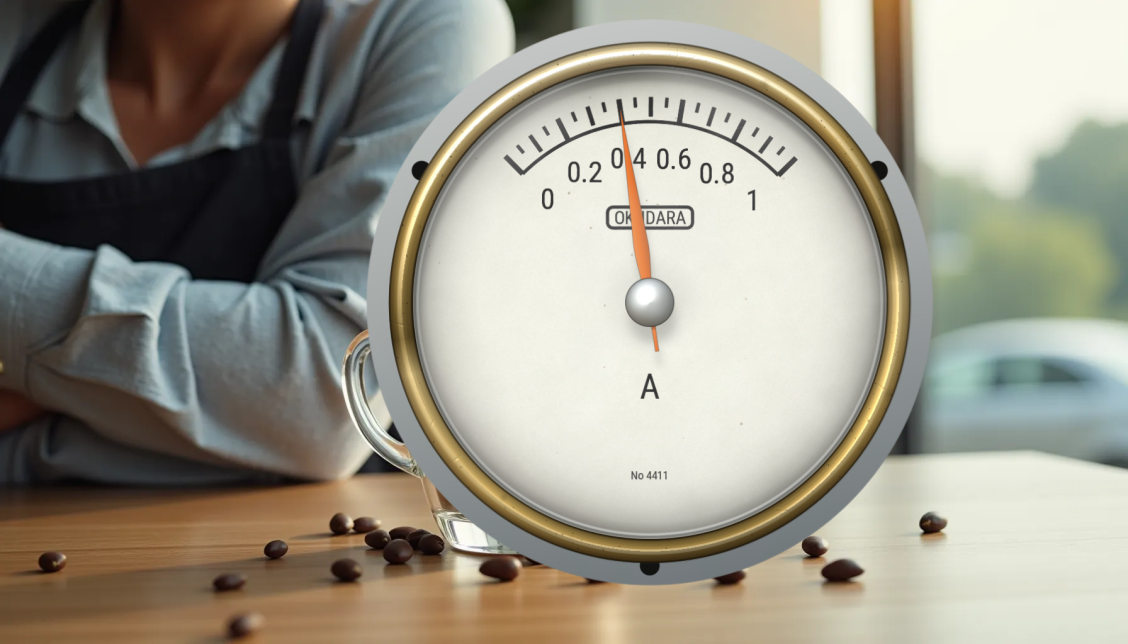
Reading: {"value": 0.4, "unit": "A"}
